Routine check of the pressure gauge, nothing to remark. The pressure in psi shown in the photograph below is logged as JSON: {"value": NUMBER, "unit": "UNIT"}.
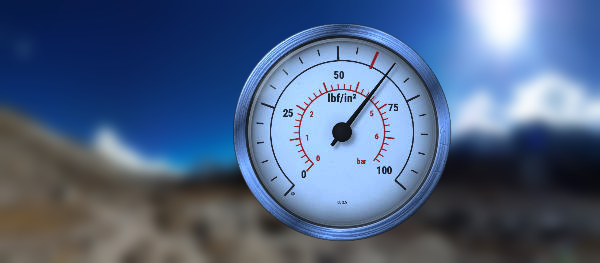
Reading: {"value": 65, "unit": "psi"}
